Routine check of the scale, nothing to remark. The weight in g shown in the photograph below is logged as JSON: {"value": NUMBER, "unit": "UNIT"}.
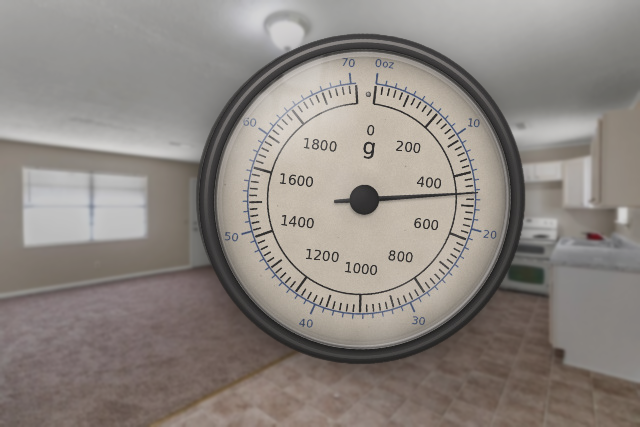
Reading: {"value": 460, "unit": "g"}
